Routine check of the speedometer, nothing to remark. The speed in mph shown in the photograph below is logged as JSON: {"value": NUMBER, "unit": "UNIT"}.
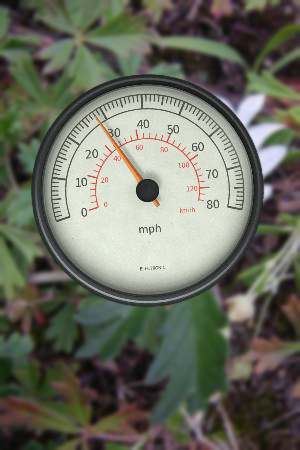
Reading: {"value": 28, "unit": "mph"}
